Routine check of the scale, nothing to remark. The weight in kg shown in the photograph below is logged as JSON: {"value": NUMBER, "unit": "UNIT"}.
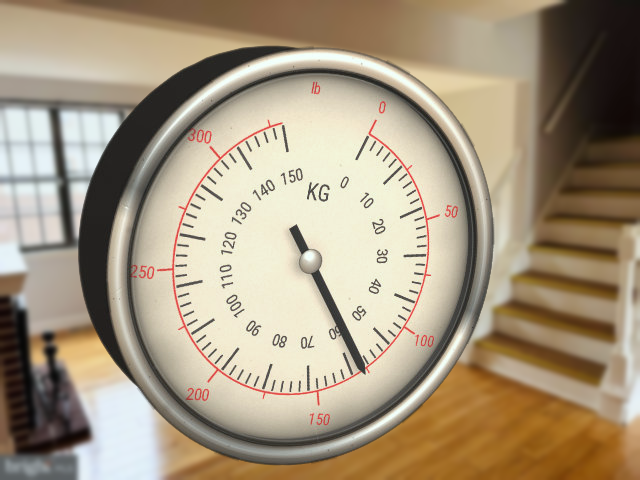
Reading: {"value": 58, "unit": "kg"}
